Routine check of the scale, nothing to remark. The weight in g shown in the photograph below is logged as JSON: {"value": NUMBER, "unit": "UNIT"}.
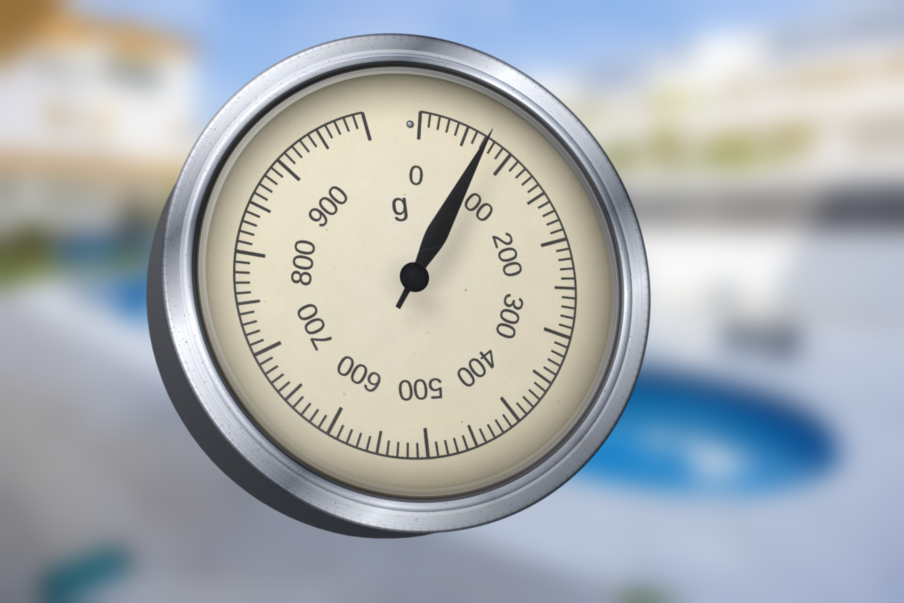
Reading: {"value": 70, "unit": "g"}
